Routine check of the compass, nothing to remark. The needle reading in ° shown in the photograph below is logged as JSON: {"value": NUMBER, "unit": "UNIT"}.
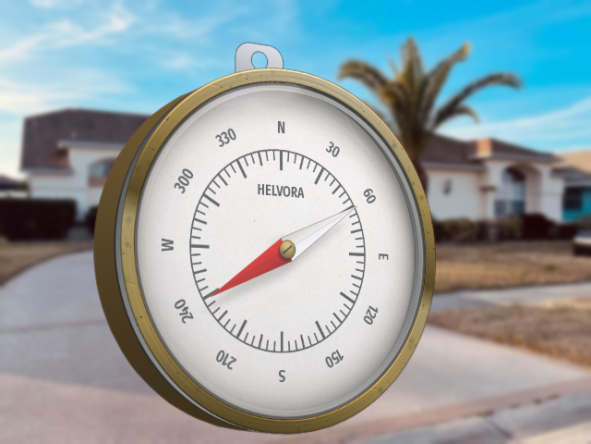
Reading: {"value": 240, "unit": "°"}
